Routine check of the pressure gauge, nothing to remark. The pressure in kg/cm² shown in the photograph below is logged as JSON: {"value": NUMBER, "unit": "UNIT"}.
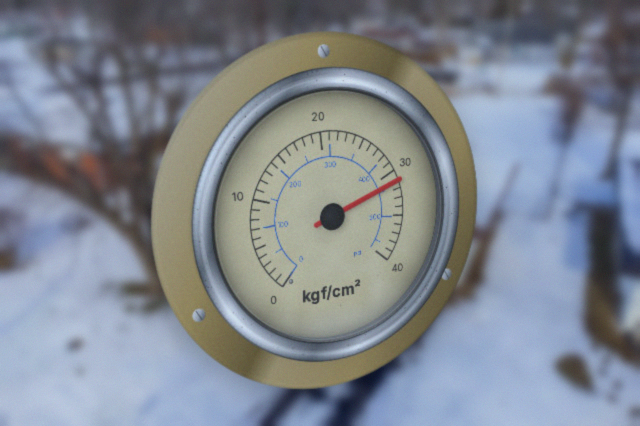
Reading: {"value": 31, "unit": "kg/cm²"}
